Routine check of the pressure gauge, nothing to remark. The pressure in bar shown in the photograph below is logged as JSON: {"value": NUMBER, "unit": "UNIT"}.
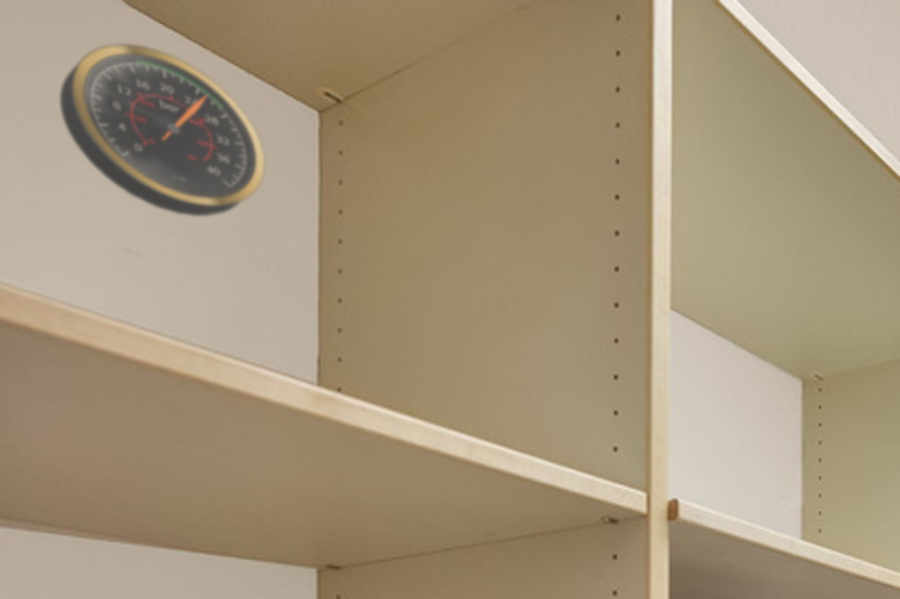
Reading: {"value": 25, "unit": "bar"}
